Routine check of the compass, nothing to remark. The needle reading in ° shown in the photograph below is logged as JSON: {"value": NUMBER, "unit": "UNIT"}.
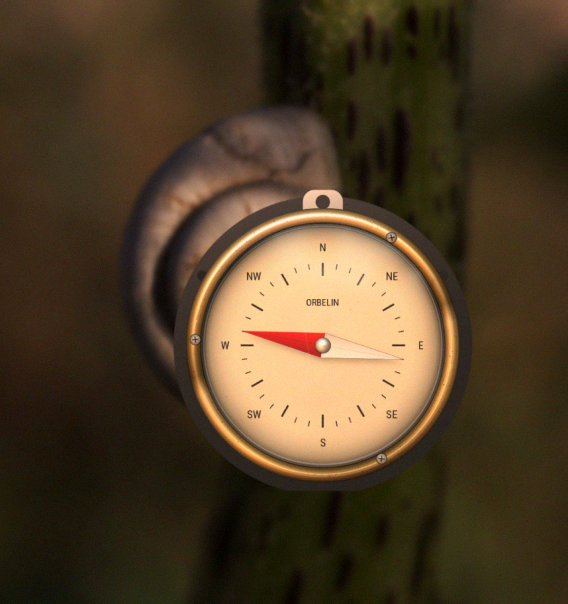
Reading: {"value": 280, "unit": "°"}
